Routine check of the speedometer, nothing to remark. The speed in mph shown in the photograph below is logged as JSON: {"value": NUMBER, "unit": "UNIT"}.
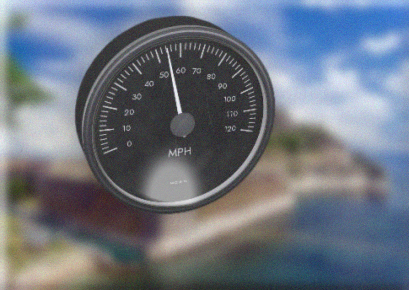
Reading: {"value": 54, "unit": "mph"}
